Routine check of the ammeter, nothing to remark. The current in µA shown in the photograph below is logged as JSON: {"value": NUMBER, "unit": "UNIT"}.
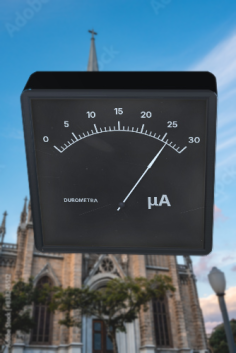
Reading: {"value": 26, "unit": "µA"}
